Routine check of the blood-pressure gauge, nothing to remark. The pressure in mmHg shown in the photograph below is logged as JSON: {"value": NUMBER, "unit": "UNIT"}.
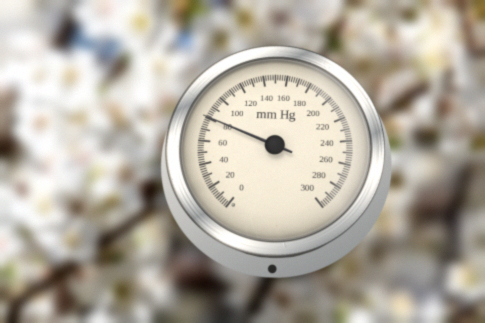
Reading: {"value": 80, "unit": "mmHg"}
